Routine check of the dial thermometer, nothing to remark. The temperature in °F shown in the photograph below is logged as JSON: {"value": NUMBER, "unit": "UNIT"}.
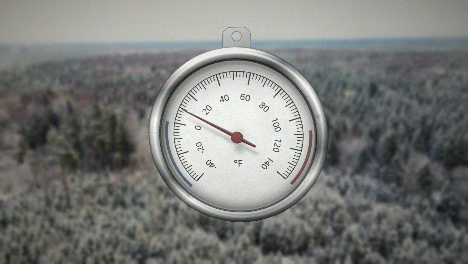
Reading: {"value": 10, "unit": "°F"}
